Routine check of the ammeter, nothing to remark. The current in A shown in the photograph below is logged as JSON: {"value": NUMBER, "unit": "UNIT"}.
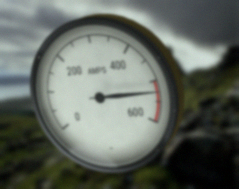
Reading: {"value": 525, "unit": "A"}
